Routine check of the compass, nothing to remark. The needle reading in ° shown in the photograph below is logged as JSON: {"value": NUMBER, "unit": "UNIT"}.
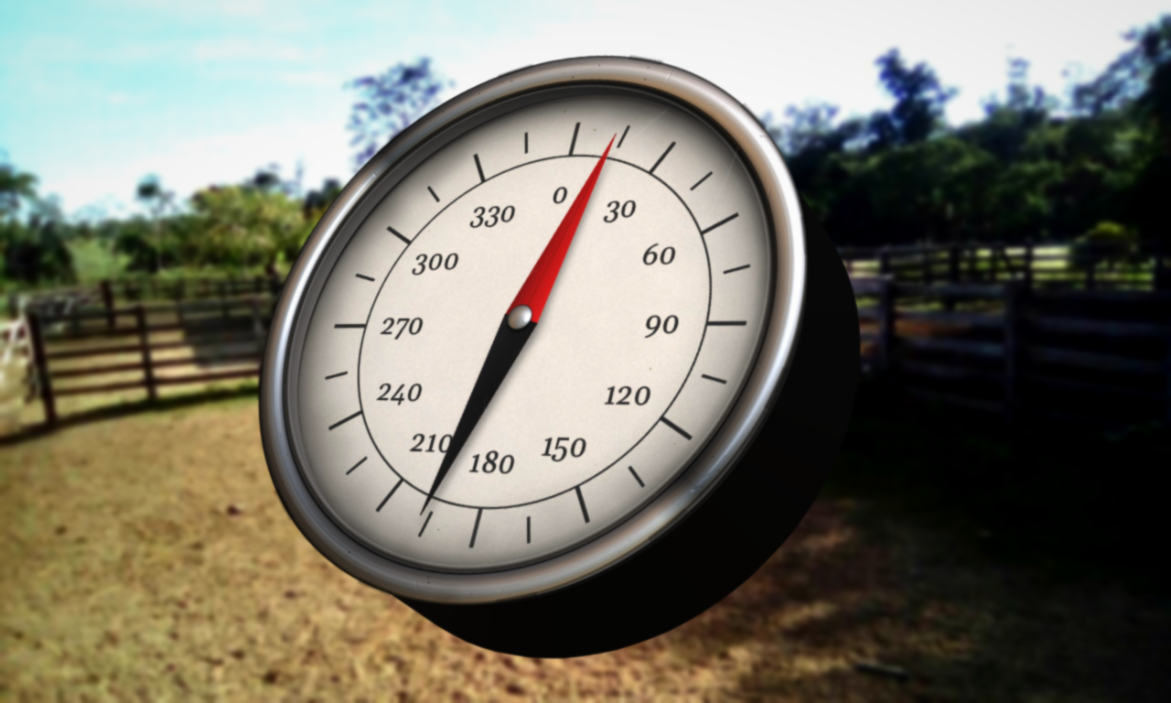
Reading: {"value": 15, "unit": "°"}
